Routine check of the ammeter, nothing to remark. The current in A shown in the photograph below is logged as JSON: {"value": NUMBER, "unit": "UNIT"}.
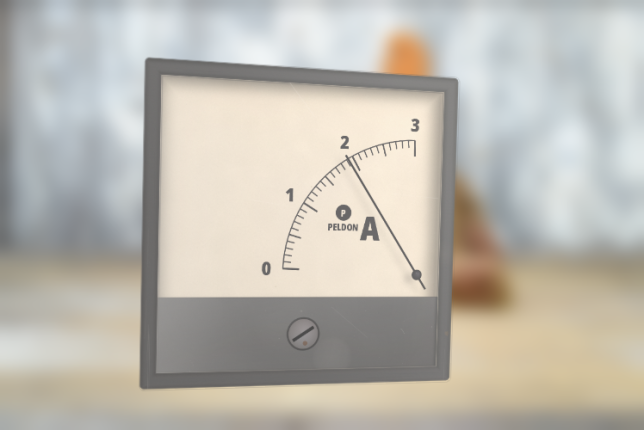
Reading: {"value": 1.9, "unit": "A"}
